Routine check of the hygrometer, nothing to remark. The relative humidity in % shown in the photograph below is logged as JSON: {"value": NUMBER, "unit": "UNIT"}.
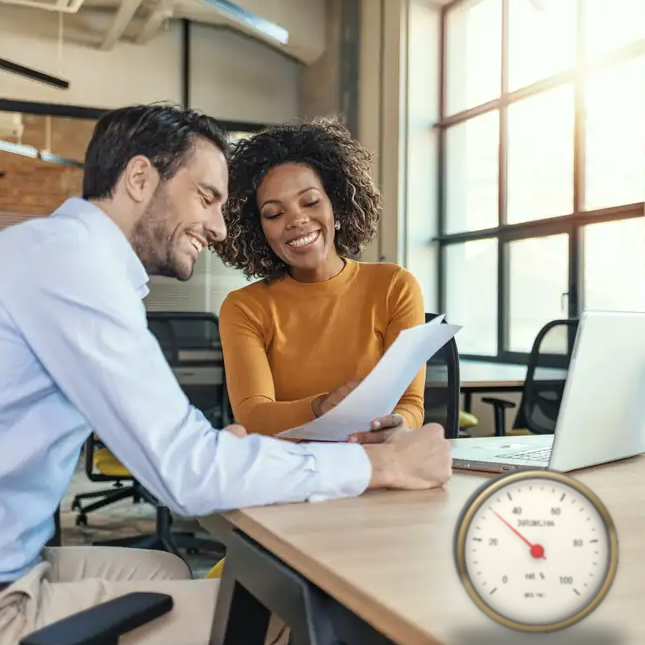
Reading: {"value": 32, "unit": "%"}
